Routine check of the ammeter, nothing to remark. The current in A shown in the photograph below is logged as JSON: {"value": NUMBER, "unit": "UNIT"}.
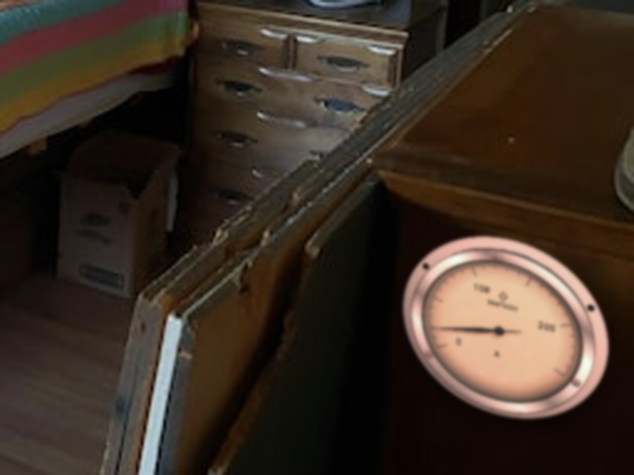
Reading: {"value": 20, "unit": "A"}
